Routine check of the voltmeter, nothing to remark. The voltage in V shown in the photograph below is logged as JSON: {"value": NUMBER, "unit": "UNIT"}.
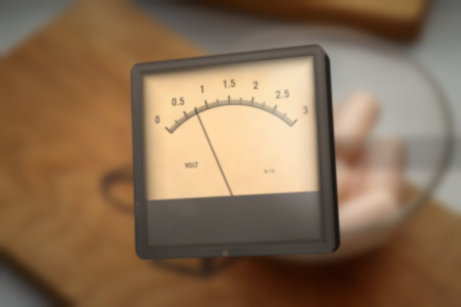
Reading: {"value": 0.75, "unit": "V"}
